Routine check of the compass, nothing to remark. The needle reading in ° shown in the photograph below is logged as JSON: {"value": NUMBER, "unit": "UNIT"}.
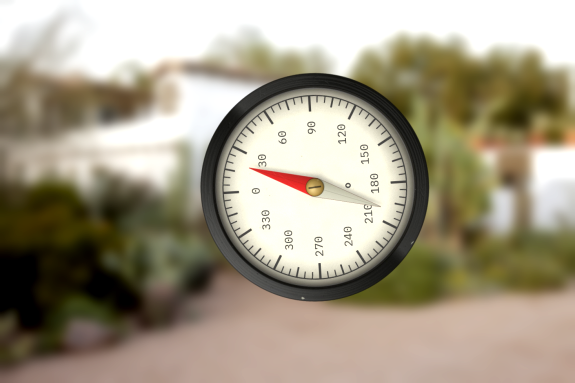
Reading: {"value": 20, "unit": "°"}
